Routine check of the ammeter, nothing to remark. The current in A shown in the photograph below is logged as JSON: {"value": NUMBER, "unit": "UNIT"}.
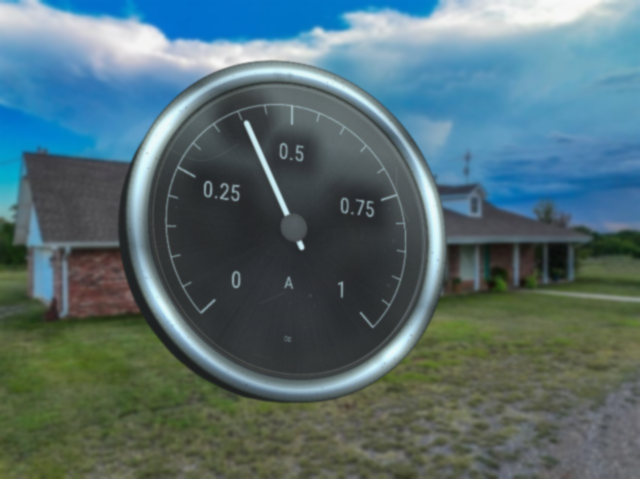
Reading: {"value": 0.4, "unit": "A"}
